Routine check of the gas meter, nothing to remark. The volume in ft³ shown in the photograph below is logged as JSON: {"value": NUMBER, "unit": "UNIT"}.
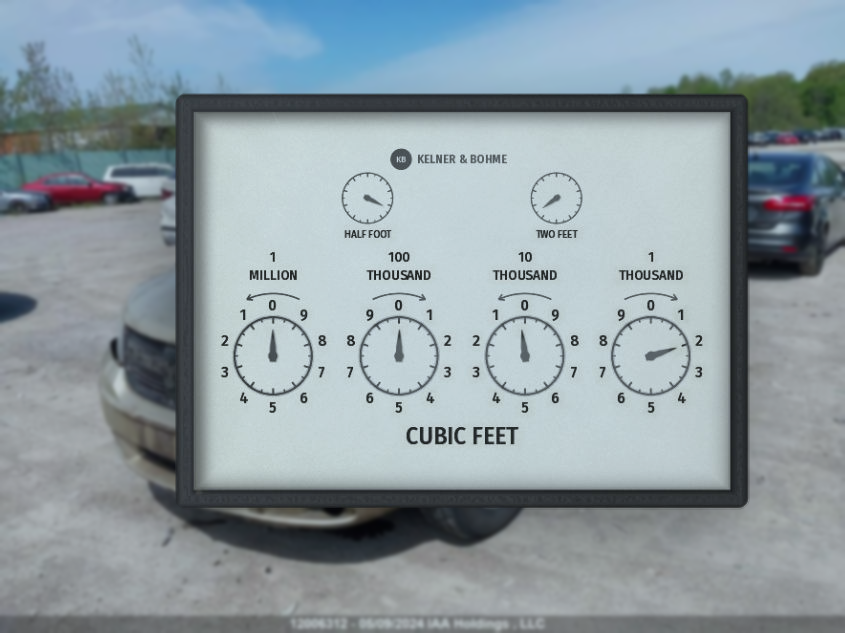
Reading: {"value": 200, "unit": "ft³"}
